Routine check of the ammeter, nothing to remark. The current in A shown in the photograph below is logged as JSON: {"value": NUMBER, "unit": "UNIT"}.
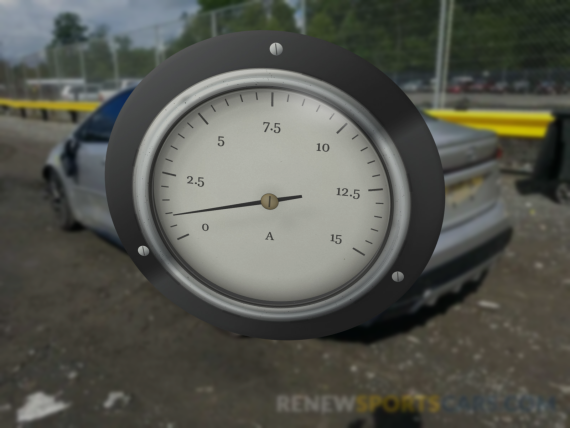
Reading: {"value": 1, "unit": "A"}
